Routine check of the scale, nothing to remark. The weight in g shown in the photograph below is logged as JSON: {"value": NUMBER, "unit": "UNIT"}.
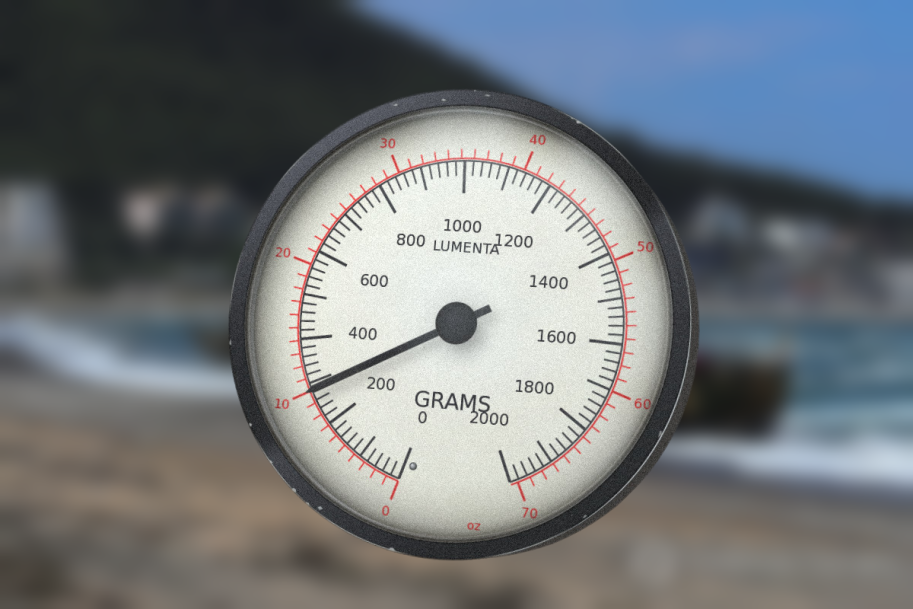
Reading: {"value": 280, "unit": "g"}
